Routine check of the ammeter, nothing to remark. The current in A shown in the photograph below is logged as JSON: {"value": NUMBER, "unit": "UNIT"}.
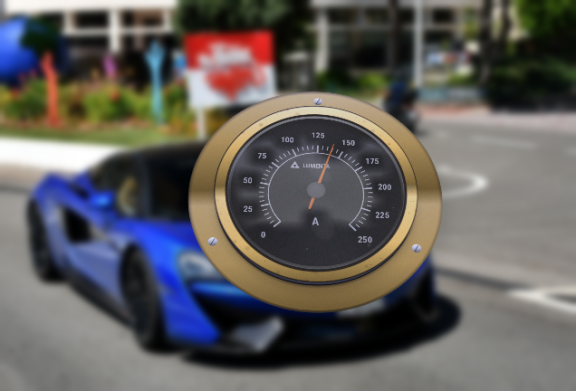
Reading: {"value": 140, "unit": "A"}
